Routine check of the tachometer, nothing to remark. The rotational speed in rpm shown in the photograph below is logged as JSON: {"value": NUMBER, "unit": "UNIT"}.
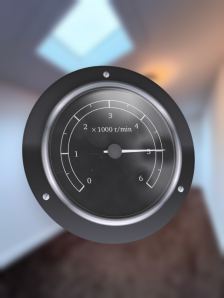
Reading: {"value": 5000, "unit": "rpm"}
